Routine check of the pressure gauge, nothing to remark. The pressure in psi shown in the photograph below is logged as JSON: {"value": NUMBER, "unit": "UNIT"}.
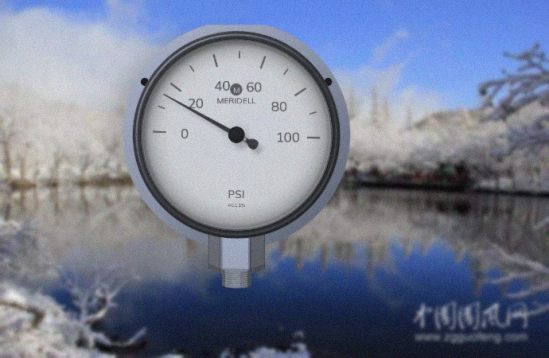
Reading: {"value": 15, "unit": "psi"}
